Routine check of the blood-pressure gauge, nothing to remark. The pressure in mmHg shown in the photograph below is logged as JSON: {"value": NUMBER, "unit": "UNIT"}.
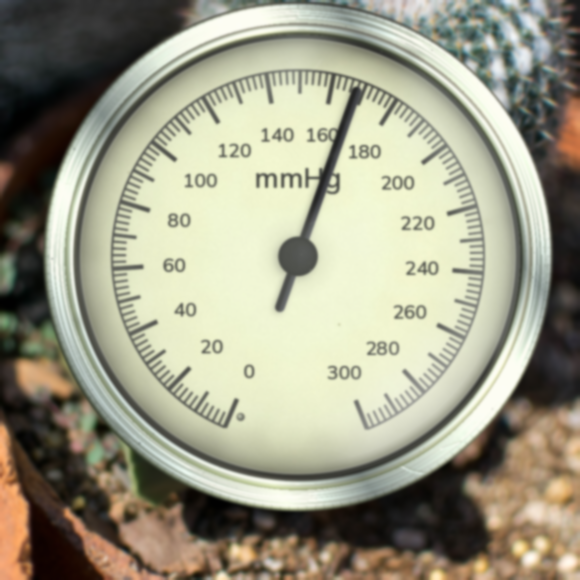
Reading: {"value": 168, "unit": "mmHg"}
